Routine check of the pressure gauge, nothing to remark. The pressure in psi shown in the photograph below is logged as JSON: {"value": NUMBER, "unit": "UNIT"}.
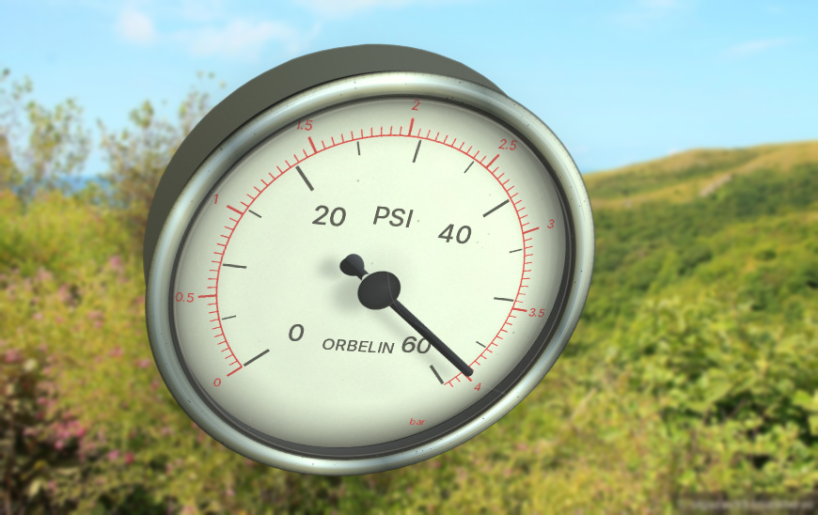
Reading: {"value": 57.5, "unit": "psi"}
